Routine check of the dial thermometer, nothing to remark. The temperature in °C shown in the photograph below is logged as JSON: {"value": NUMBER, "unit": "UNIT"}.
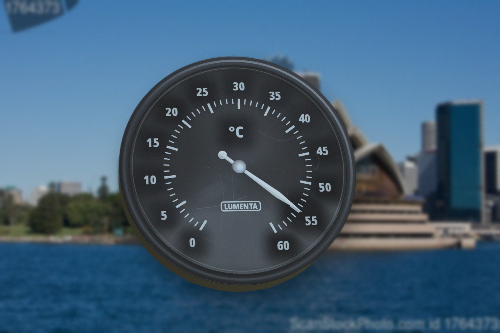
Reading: {"value": 55, "unit": "°C"}
